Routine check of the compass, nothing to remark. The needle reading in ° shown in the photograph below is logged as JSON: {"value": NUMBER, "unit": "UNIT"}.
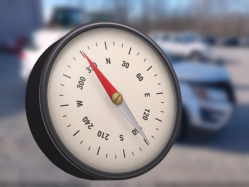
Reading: {"value": 330, "unit": "°"}
